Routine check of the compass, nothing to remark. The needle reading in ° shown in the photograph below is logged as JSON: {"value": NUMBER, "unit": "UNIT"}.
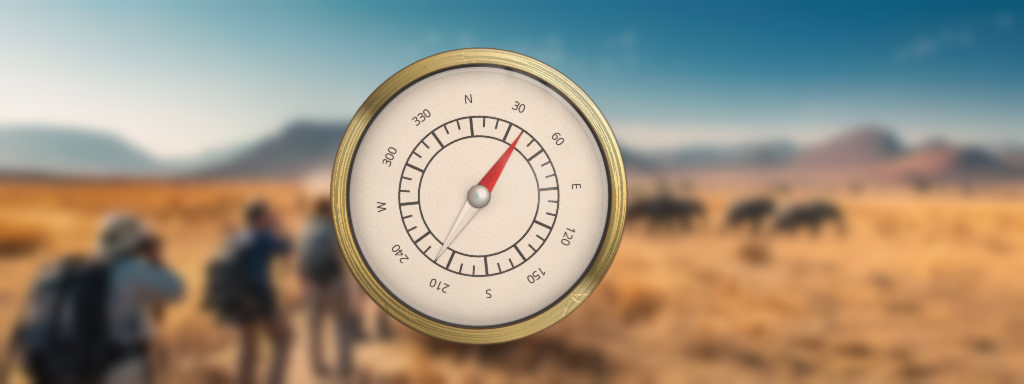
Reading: {"value": 40, "unit": "°"}
